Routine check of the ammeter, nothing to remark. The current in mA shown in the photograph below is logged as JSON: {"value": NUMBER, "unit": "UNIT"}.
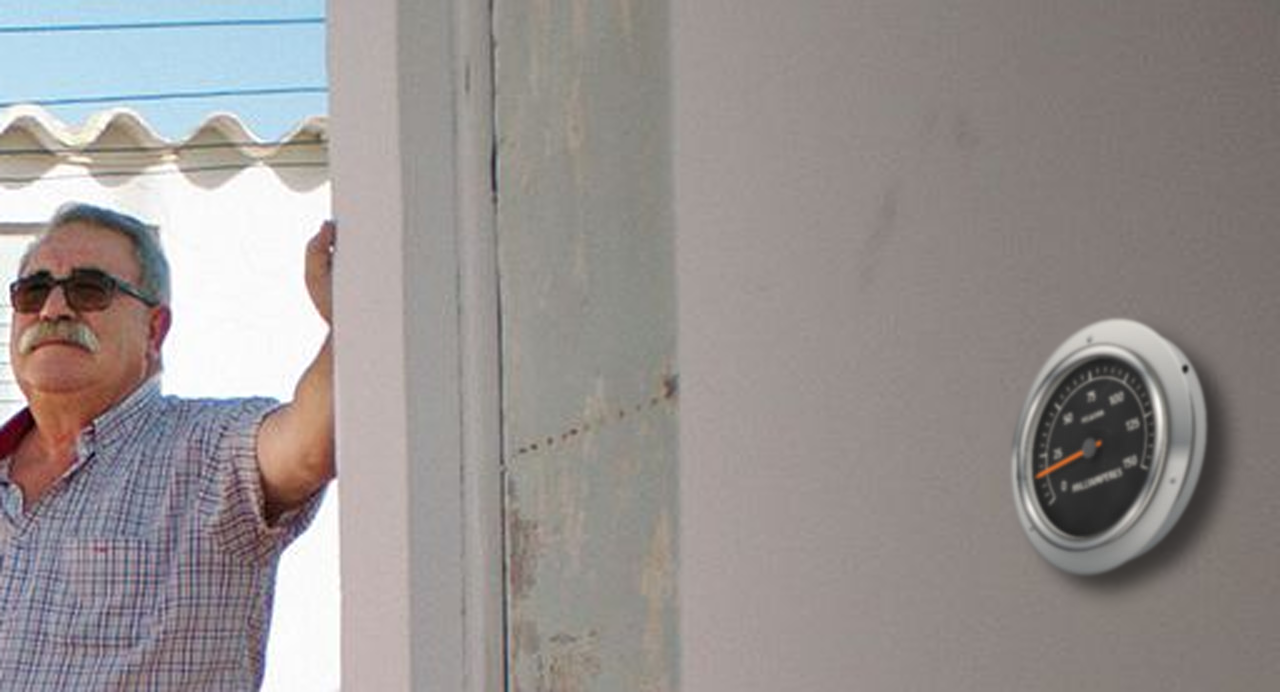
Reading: {"value": 15, "unit": "mA"}
